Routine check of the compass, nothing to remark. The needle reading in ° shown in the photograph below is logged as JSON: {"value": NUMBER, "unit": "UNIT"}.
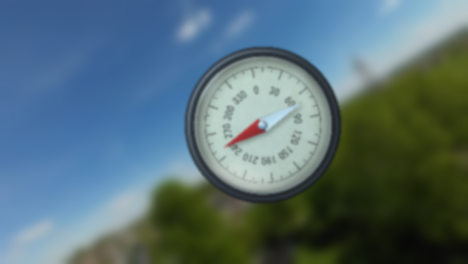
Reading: {"value": 250, "unit": "°"}
